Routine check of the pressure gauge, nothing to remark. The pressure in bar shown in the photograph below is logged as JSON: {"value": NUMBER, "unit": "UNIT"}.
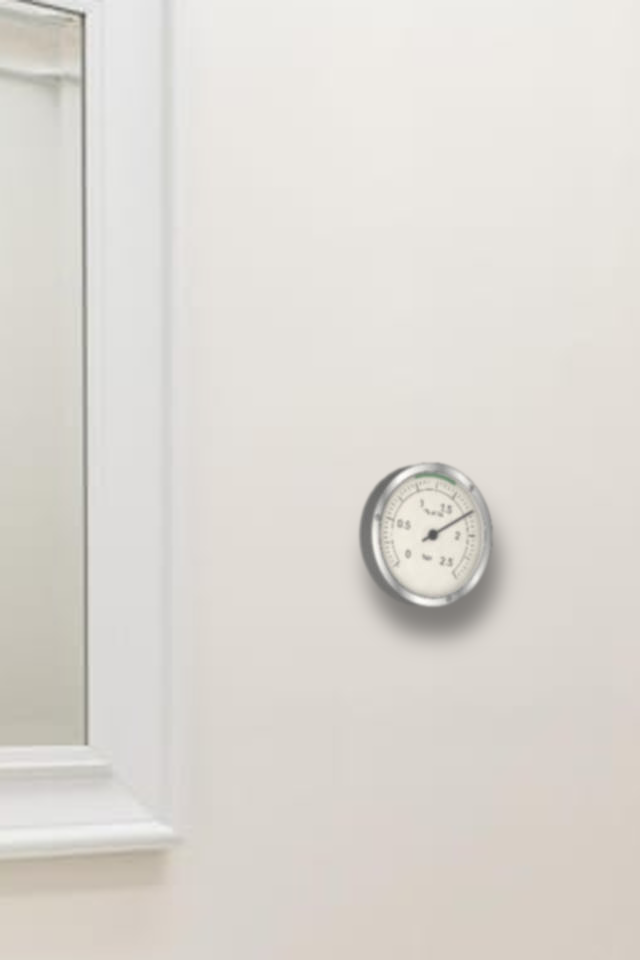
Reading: {"value": 1.75, "unit": "bar"}
